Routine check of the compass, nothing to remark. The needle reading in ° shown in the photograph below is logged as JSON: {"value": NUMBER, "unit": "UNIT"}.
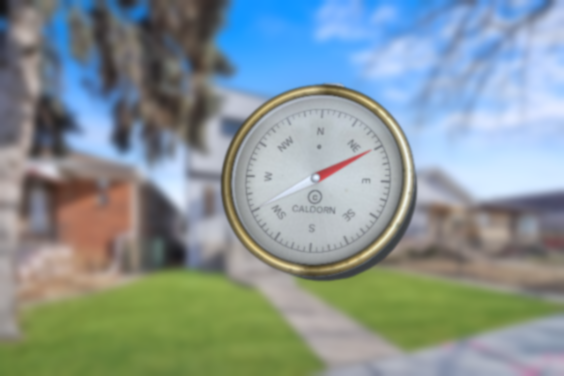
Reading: {"value": 60, "unit": "°"}
